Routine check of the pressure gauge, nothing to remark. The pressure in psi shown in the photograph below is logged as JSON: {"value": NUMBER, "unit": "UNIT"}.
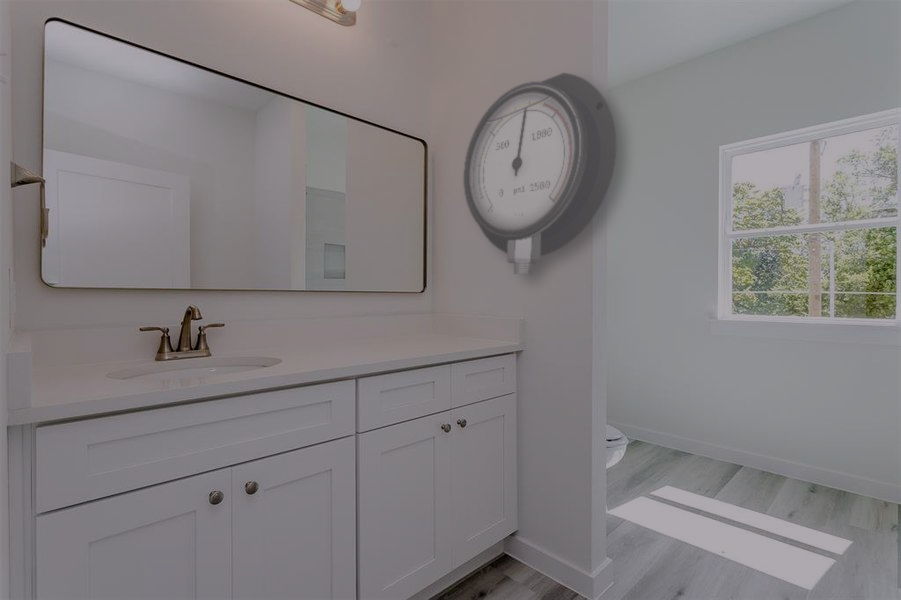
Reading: {"value": 800, "unit": "psi"}
